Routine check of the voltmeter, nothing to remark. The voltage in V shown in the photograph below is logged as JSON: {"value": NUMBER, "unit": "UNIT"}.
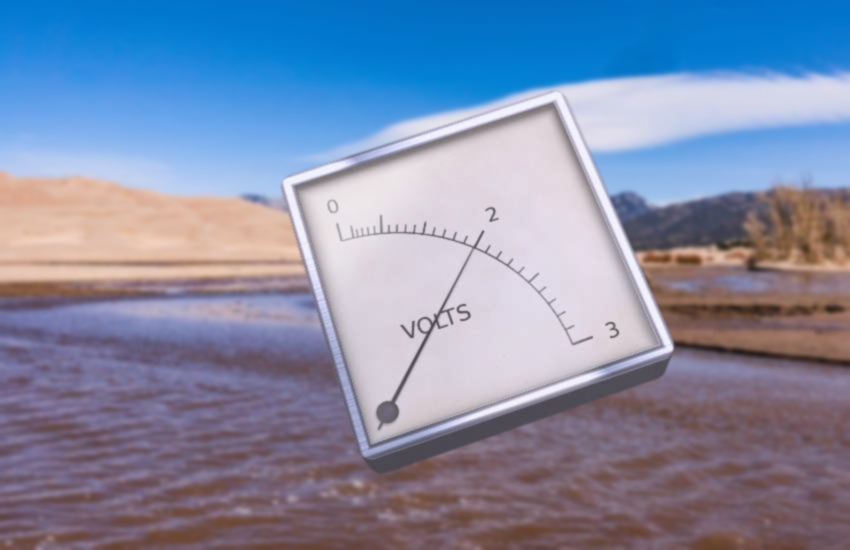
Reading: {"value": 2, "unit": "V"}
